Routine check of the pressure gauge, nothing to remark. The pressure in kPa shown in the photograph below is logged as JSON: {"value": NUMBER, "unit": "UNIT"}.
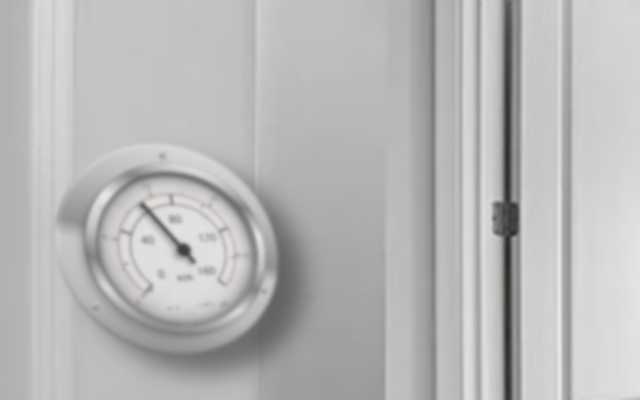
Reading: {"value": 60, "unit": "kPa"}
